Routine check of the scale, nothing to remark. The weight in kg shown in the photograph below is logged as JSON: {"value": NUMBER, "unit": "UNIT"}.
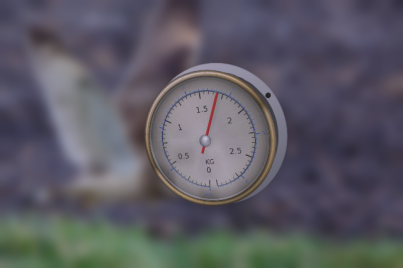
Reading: {"value": 1.7, "unit": "kg"}
